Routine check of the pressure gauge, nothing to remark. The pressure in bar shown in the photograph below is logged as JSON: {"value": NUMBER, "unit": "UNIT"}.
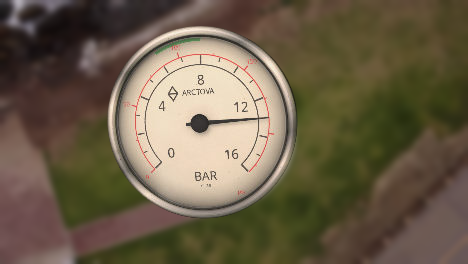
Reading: {"value": 13, "unit": "bar"}
